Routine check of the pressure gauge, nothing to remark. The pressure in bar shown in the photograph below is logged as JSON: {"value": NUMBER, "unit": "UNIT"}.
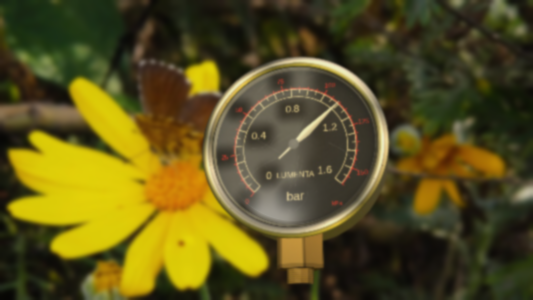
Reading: {"value": 1.1, "unit": "bar"}
